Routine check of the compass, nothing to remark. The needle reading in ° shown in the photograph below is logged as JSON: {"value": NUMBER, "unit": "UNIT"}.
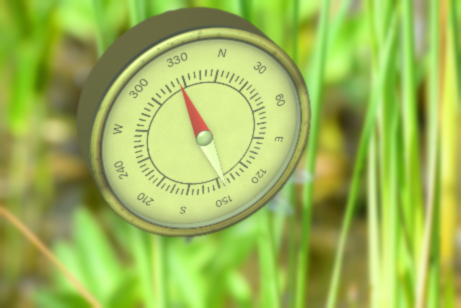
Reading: {"value": 325, "unit": "°"}
